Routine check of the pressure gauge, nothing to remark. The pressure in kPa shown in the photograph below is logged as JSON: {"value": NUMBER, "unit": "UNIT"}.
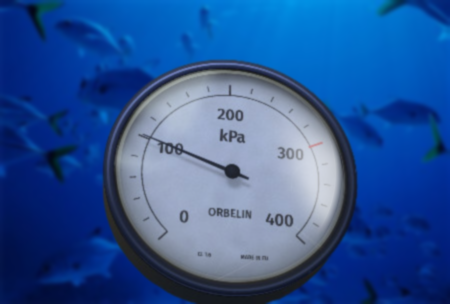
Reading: {"value": 100, "unit": "kPa"}
